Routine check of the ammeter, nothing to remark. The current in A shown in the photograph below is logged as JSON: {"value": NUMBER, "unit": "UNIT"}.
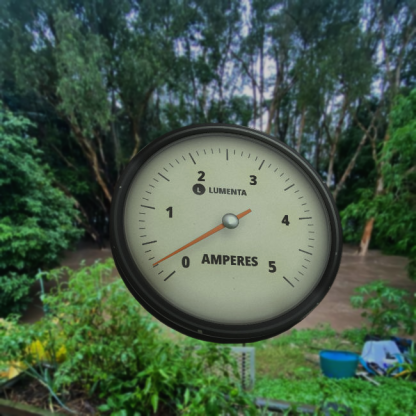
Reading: {"value": 0.2, "unit": "A"}
